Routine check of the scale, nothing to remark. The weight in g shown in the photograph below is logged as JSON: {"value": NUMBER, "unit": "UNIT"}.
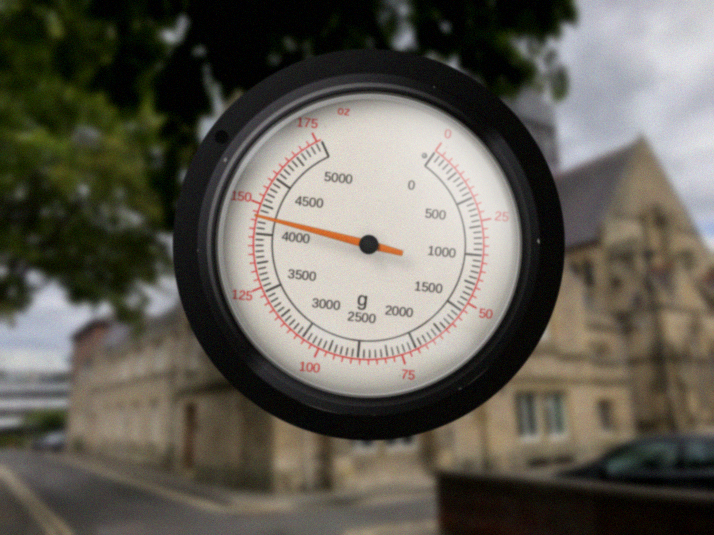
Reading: {"value": 4150, "unit": "g"}
